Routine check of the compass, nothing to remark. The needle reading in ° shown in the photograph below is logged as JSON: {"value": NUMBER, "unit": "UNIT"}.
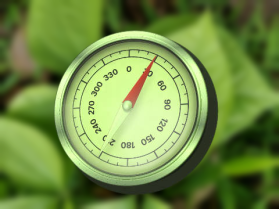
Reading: {"value": 30, "unit": "°"}
